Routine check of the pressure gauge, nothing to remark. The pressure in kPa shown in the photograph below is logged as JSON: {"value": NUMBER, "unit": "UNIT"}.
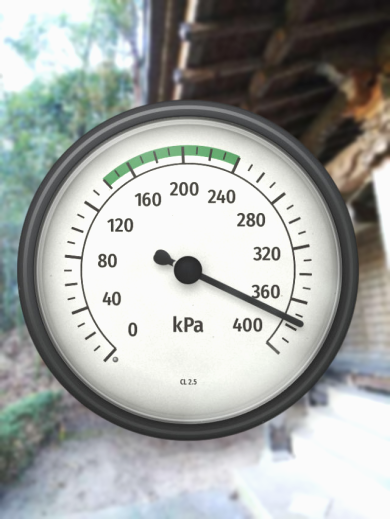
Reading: {"value": 375, "unit": "kPa"}
